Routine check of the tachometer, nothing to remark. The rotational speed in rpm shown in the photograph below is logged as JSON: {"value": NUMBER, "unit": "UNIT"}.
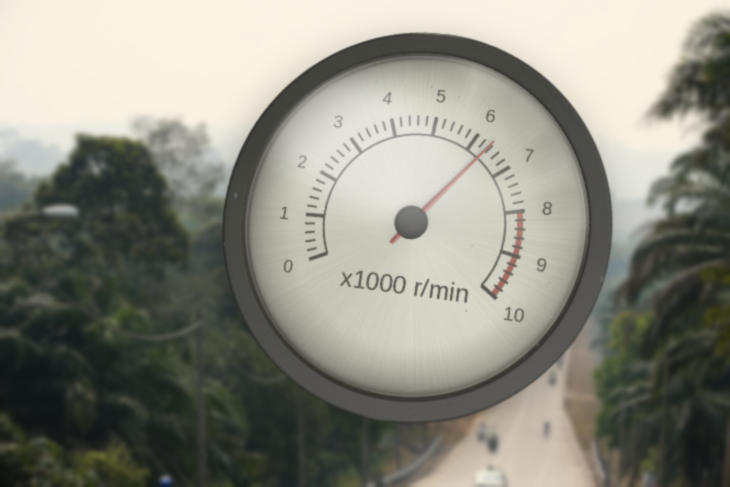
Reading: {"value": 6400, "unit": "rpm"}
